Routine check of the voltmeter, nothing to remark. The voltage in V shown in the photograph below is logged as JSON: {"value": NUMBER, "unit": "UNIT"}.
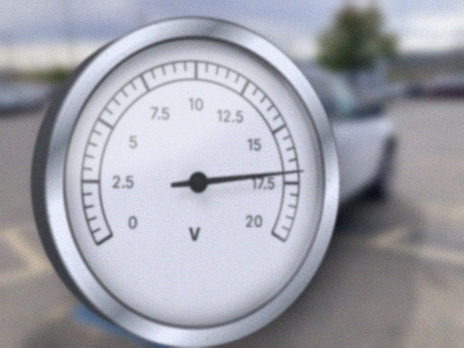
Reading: {"value": 17, "unit": "V"}
